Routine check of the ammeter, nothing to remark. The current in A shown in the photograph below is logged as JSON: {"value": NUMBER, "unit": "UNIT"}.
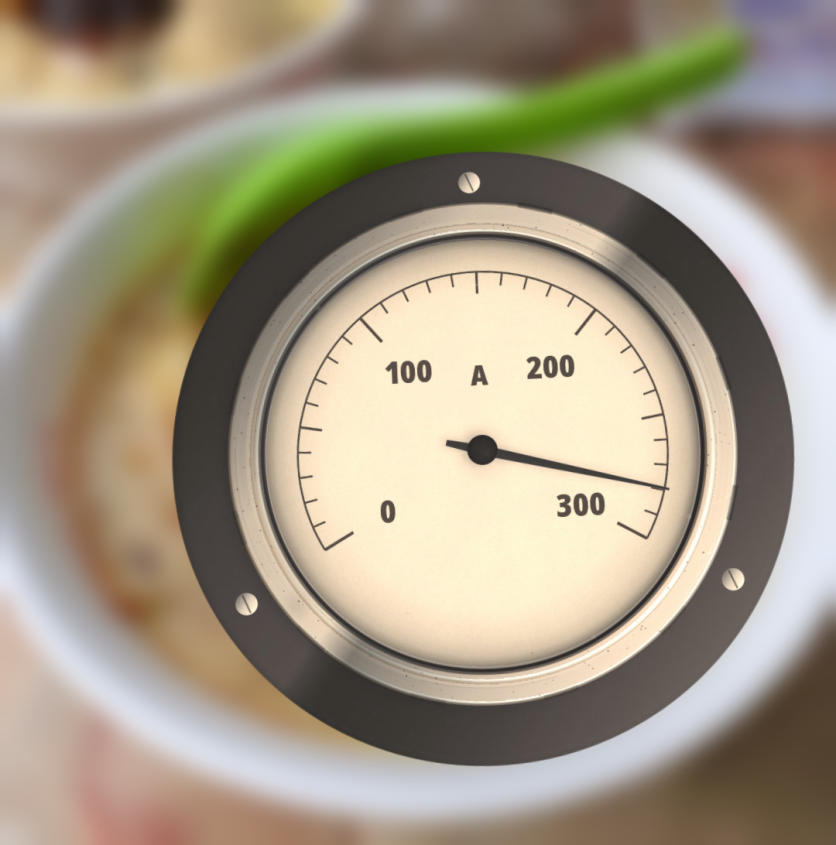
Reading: {"value": 280, "unit": "A"}
